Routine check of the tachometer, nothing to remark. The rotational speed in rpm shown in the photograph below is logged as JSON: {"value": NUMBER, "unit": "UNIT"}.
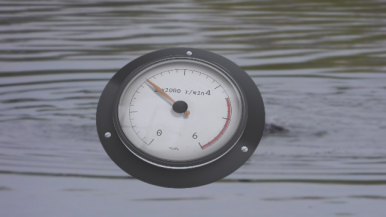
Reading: {"value": 2000, "unit": "rpm"}
